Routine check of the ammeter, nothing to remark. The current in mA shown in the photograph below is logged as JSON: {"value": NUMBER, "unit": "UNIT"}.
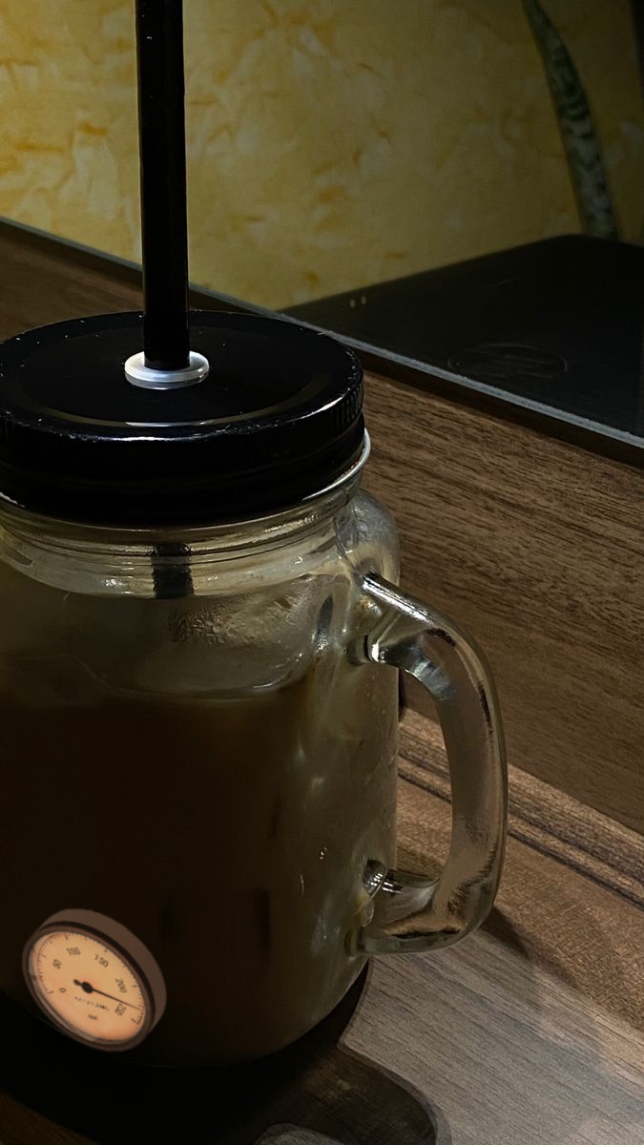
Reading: {"value": 225, "unit": "mA"}
